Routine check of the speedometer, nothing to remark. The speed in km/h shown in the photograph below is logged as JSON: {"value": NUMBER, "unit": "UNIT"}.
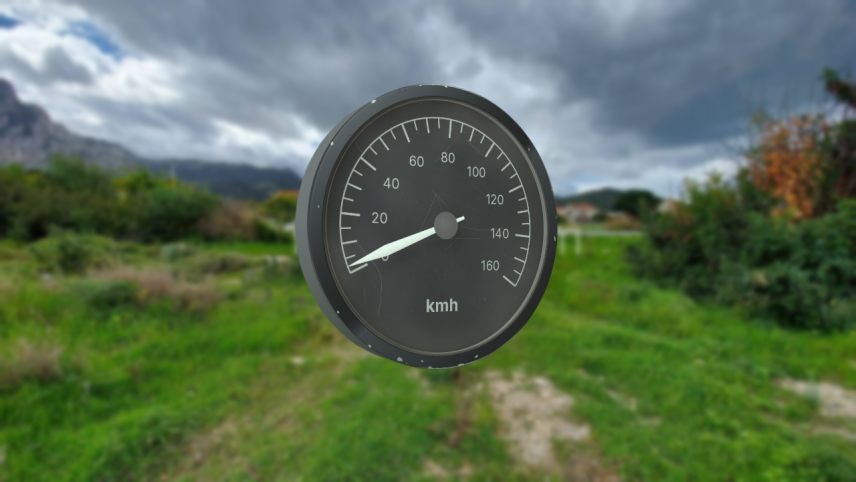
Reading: {"value": 2.5, "unit": "km/h"}
